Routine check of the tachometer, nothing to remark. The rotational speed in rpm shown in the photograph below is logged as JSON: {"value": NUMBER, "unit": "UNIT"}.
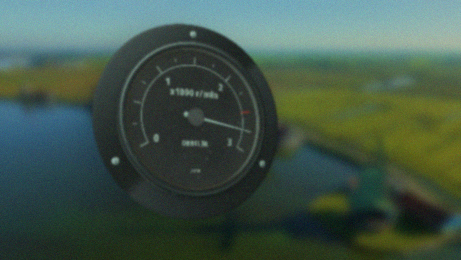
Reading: {"value": 2750, "unit": "rpm"}
